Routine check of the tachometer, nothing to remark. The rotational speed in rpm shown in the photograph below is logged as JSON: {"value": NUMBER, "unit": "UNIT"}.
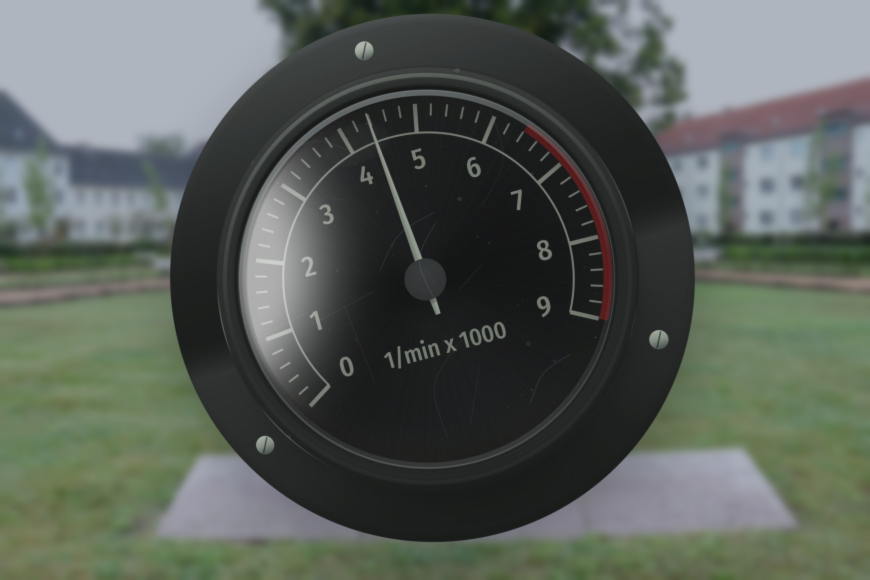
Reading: {"value": 4400, "unit": "rpm"}
